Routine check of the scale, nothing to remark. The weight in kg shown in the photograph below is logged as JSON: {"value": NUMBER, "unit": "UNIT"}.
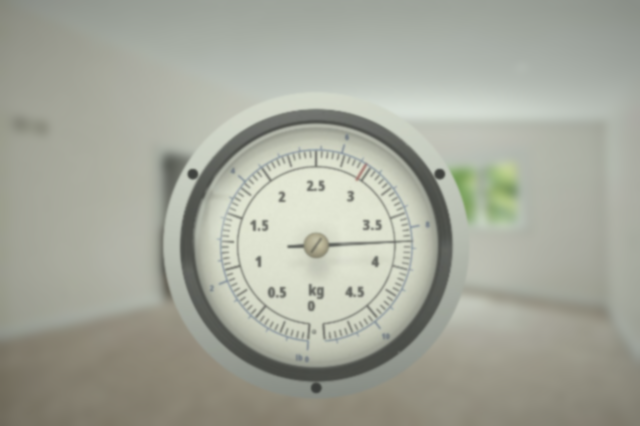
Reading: {"value": 3.75, "unit": "kg"}
